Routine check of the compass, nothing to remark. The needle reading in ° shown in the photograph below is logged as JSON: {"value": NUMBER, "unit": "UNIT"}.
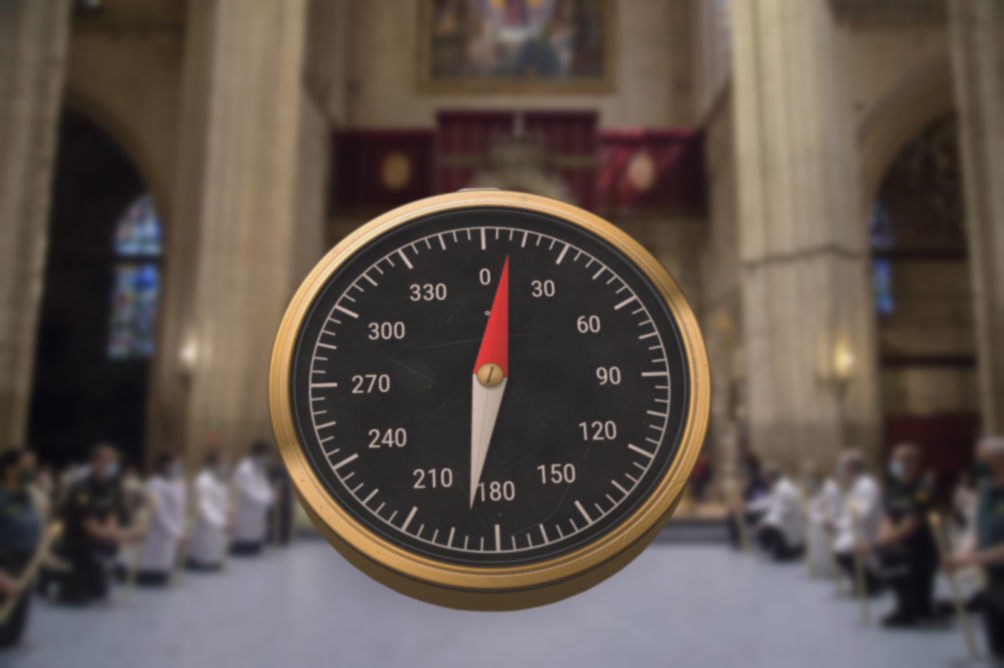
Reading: {"value": 10, "unit": "°"}
